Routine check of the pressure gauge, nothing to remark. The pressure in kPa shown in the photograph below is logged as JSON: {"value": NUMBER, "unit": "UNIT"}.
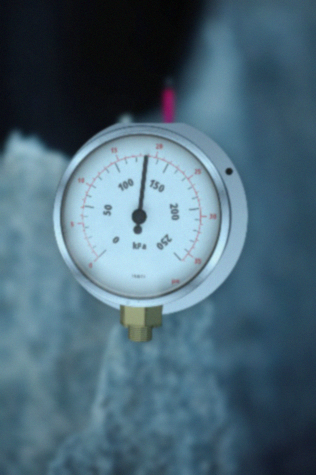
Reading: {"value": 130, "unit": "kPa"}
